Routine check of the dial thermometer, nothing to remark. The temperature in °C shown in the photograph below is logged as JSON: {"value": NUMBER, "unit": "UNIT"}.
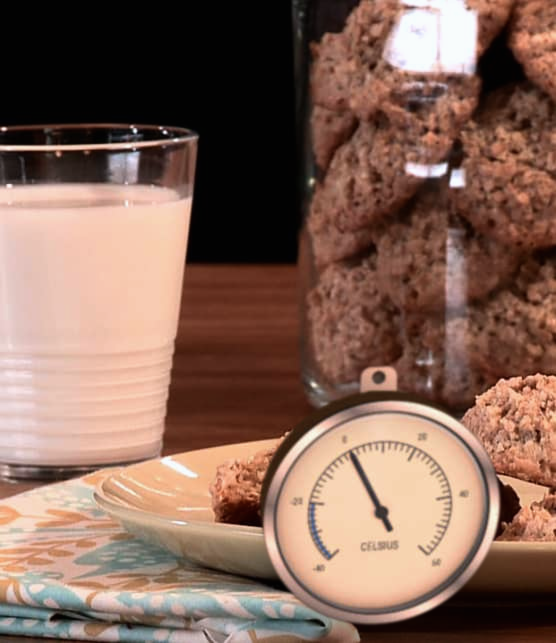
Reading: {"value": 0, "unit": "°C"}
